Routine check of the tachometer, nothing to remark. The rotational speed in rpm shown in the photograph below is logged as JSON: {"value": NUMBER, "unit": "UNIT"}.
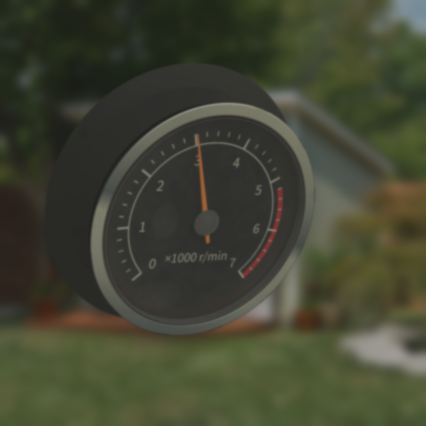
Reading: {"value": 3000, "unit": "rpm"}
